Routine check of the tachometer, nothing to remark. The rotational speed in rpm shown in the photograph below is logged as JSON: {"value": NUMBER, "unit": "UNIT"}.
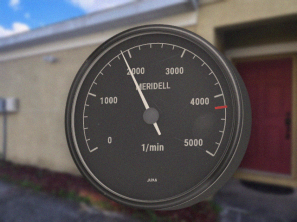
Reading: {"value": 1900, "unit": "rpm"}
